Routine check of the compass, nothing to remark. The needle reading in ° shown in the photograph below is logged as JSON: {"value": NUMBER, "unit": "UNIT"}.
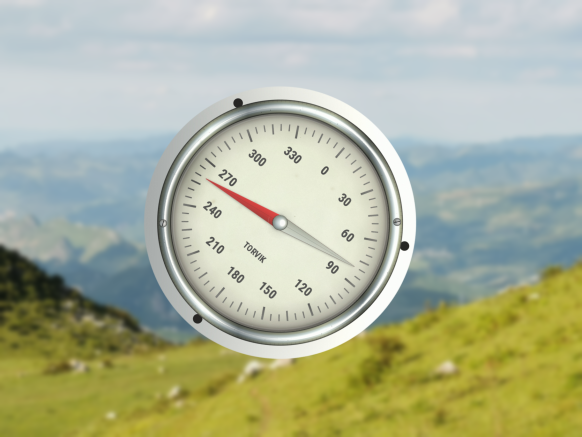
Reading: {"value": 260, "unit": "°"}
